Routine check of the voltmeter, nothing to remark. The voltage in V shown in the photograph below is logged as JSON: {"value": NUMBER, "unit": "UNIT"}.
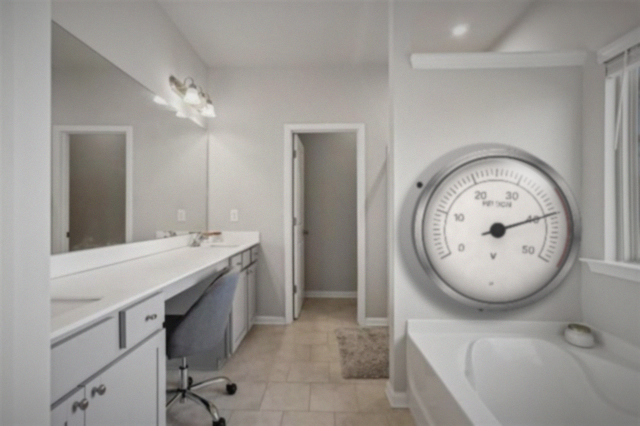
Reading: {"value": 40, "unit": "V"}
